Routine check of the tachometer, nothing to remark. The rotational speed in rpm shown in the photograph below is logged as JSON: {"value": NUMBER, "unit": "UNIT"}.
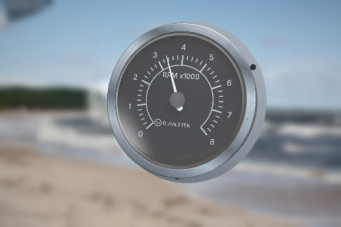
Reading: {"value": 3400, "unit": "rpm"}
